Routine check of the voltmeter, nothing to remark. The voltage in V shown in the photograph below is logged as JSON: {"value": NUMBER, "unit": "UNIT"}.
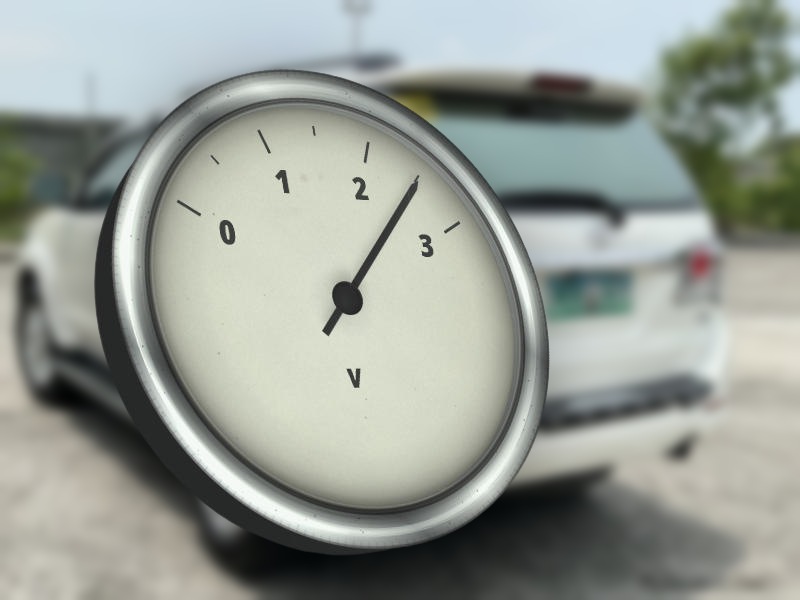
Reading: {"value": 2.5, "unit": "V"}
